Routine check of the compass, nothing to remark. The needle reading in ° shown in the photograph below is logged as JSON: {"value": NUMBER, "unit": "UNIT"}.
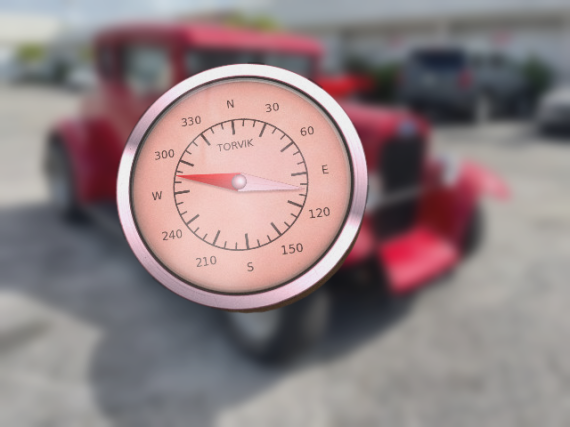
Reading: {"value": 285, "unit": "°"}
